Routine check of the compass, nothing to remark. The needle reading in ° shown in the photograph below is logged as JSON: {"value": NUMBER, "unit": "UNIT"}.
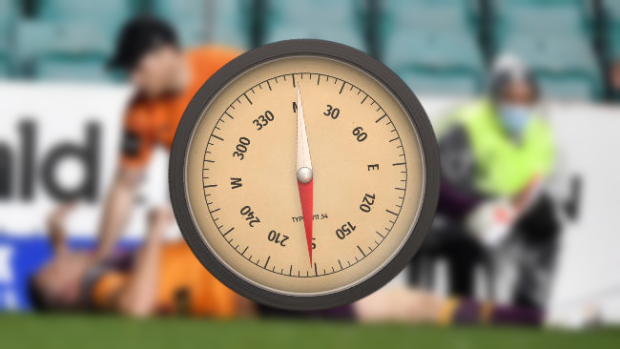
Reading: {"value": 182.5, "unit": "°"}
